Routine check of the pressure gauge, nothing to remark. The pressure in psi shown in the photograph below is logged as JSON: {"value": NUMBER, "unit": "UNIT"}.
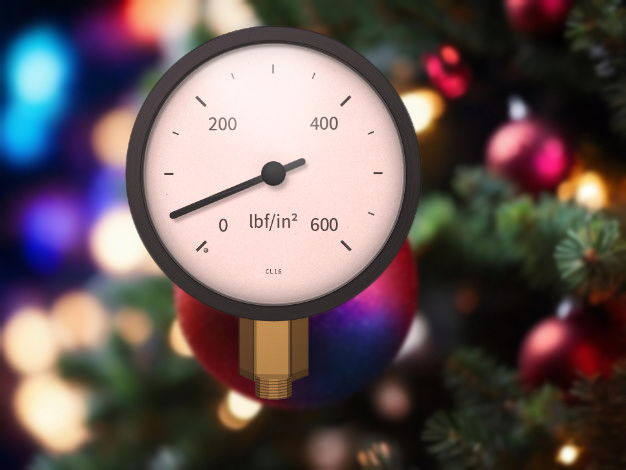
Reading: {"value": 50, "unit": "psi"}
